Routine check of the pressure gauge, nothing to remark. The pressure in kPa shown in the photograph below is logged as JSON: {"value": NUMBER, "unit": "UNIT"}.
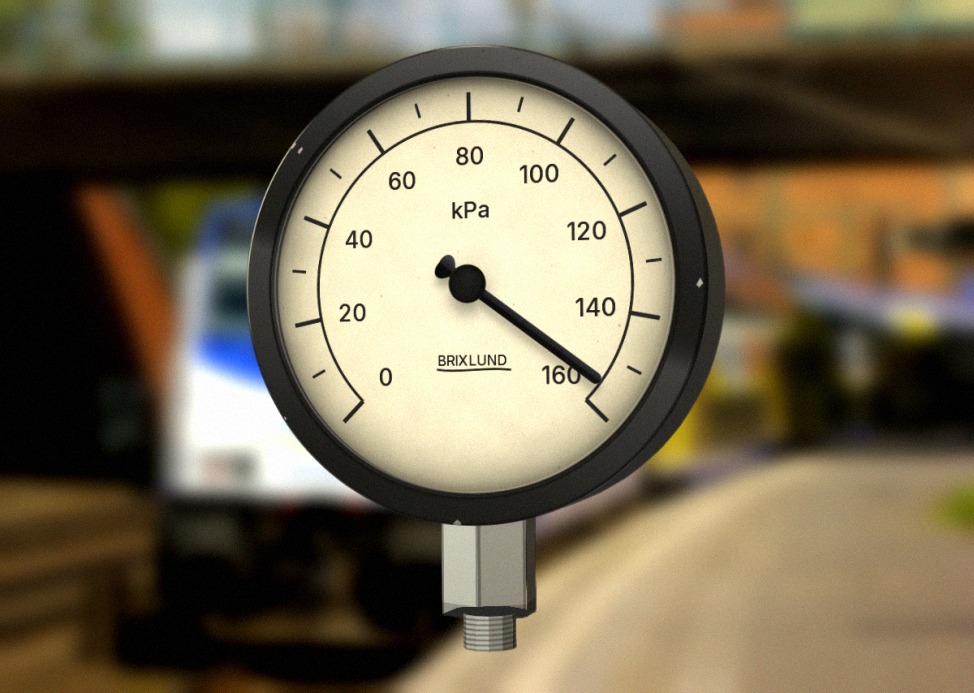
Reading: {"value": 155, "unit": "kPa"}
